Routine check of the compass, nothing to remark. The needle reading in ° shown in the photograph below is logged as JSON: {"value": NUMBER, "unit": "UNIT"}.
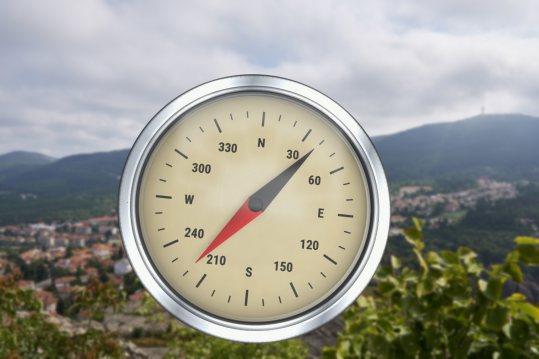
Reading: {"value": 220, "unit": "°"}
